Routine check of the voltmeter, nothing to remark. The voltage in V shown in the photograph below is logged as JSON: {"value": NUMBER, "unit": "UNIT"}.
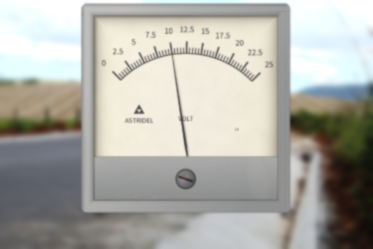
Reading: {"value": 10, "unit": "V"}
